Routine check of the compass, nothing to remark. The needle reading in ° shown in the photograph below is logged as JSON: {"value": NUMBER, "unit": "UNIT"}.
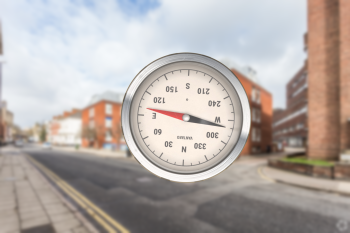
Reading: {"value": 100, "unit": "°"}
